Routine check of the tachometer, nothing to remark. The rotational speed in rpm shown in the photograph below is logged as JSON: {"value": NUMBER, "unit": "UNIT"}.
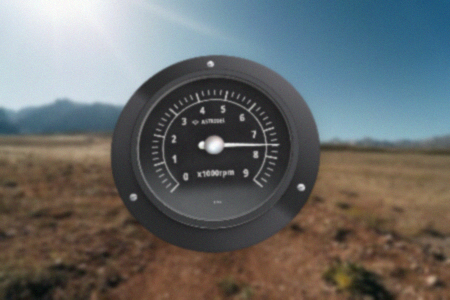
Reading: {"value": 7600, "unit": "rpm"}
